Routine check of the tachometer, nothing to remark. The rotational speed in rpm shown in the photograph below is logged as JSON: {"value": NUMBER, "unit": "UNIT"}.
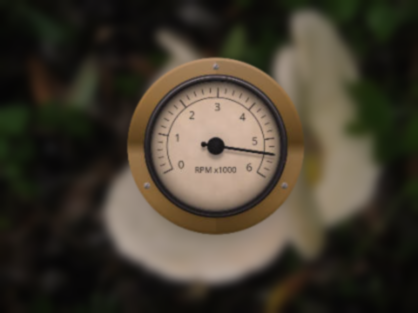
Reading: {"value": 5400, "unit": "rpm"}
